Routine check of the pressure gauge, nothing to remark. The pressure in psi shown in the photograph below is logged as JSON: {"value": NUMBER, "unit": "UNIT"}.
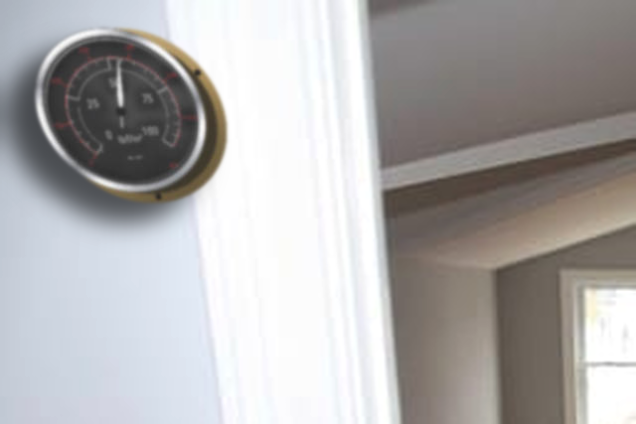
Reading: {"value": 55, "unit": "psi"}
